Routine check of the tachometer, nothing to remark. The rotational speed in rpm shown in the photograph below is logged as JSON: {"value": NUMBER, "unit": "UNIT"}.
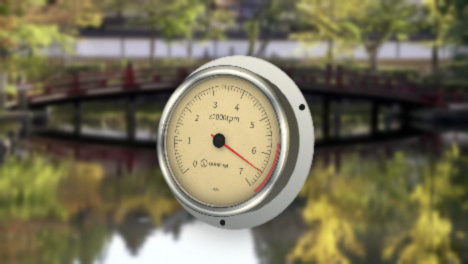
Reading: {"value": 6500, "unit": "rpm"}
